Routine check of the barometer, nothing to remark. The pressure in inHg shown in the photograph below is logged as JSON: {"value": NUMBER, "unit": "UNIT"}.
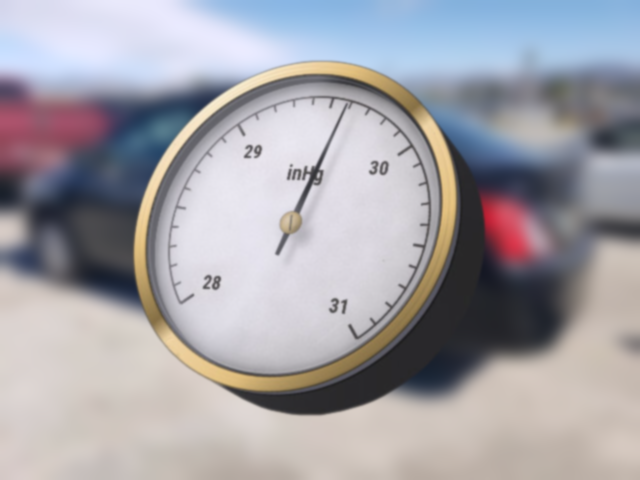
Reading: {"value": 29.6, "unit": "inHg"}
